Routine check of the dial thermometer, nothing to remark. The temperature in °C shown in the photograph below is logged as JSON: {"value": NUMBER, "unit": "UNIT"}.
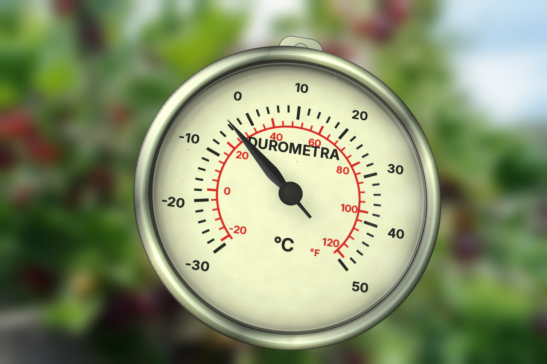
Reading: {"value": -4, "unit": "°C"}
